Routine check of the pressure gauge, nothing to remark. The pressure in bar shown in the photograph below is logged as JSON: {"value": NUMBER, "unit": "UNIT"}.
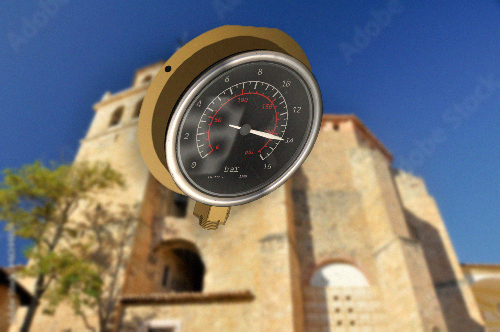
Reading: {"value": 14, "unit": "bar"}
